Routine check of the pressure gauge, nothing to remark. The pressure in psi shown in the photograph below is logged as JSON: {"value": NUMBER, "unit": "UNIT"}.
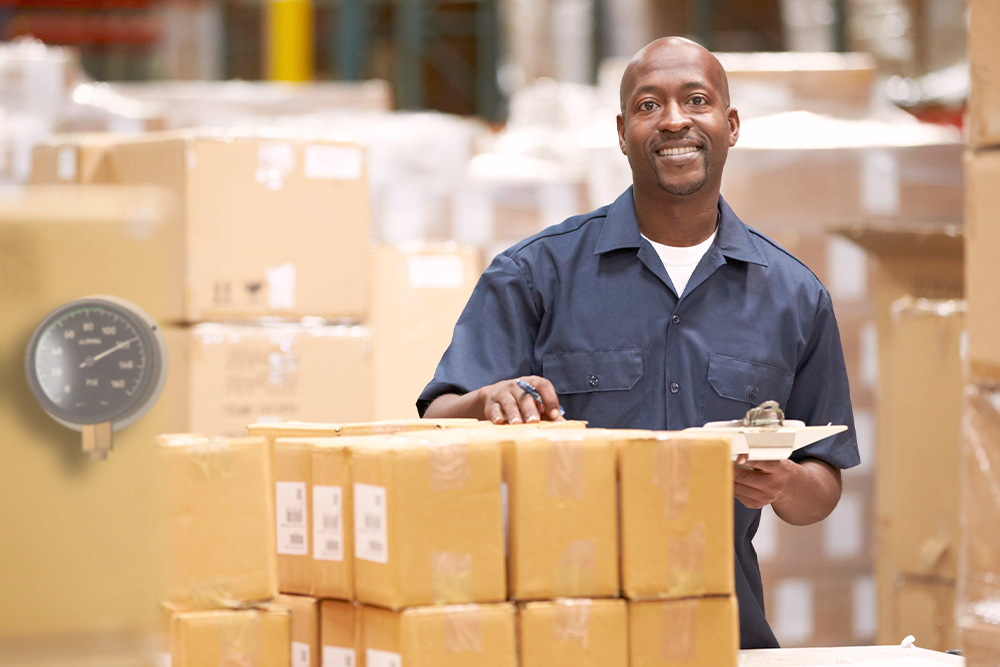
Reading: {"value": 120, "unit": "psi"}
